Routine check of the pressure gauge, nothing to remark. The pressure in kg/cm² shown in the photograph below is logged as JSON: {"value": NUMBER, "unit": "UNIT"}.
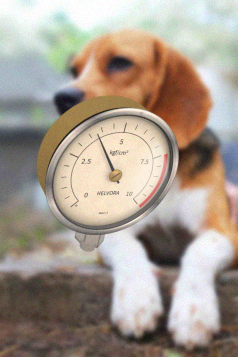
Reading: {"value": 3.75, "unit": "kg/cm²"}
